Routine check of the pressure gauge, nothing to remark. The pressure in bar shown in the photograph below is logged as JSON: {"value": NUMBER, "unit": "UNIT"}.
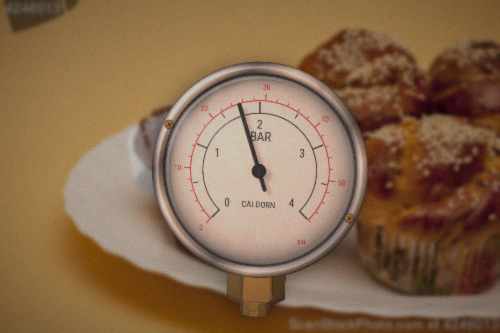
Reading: {"value": 1.75, "unit": "bar"}
